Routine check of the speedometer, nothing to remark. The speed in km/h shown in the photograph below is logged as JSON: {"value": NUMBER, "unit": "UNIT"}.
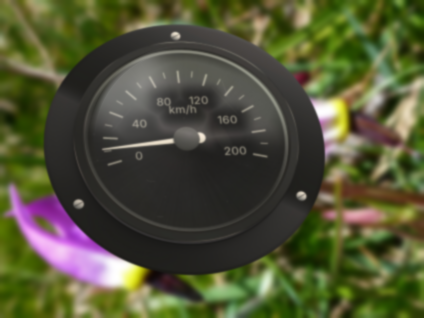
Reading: {"value": 10, "unit": "km/h"}
